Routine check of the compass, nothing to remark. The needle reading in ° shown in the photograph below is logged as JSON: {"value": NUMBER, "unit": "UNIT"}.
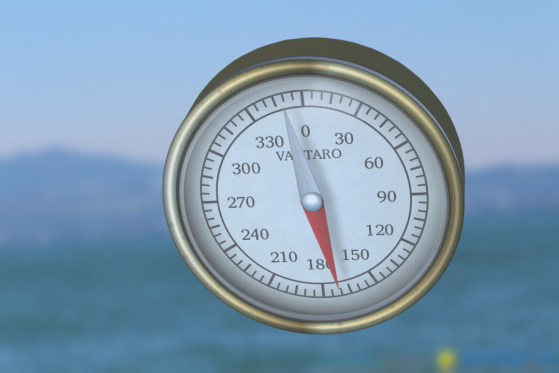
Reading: {"value": 170, "unit": "°"}
